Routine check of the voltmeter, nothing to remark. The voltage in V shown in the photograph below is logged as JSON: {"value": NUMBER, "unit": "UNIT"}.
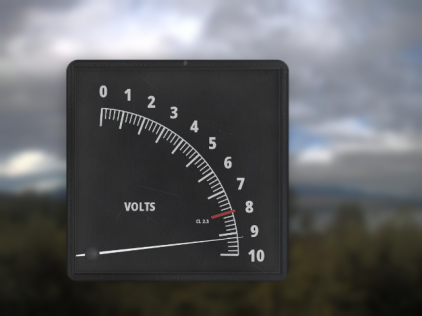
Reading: {"value": 9.2, "unit": "V"}
